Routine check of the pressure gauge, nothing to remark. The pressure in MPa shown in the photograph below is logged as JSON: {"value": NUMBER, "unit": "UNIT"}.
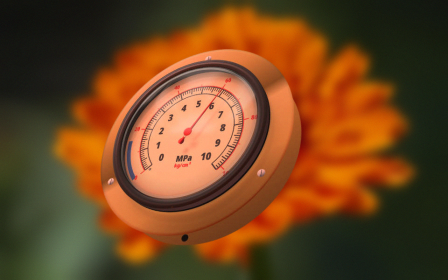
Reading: {"value": 6, "unit": "MPa"}
